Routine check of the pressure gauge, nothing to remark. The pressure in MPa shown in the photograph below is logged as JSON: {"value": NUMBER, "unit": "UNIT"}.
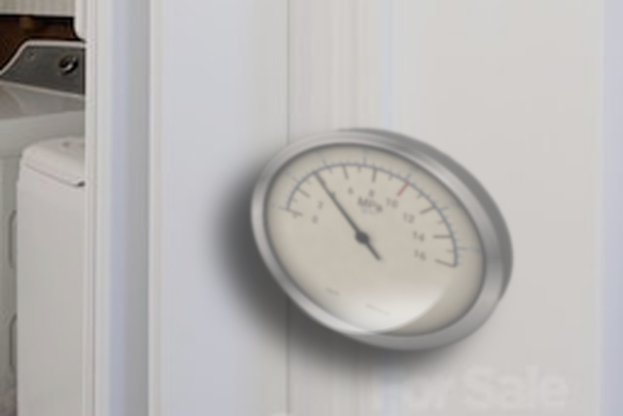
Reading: {"value": 4, "unit": "MPa"}
